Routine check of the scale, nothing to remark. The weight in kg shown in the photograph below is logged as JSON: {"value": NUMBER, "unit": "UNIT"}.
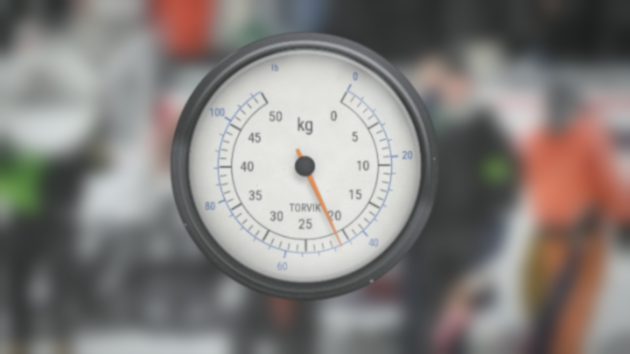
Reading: {"value": 21, "unit": "kg"}
